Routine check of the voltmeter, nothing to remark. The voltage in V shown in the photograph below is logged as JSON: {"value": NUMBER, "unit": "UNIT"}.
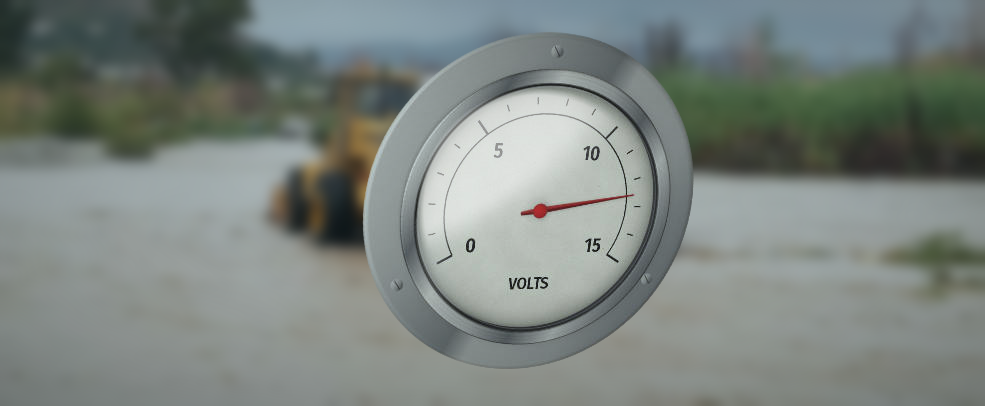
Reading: {"value": 12.5, "unit": "V"}
